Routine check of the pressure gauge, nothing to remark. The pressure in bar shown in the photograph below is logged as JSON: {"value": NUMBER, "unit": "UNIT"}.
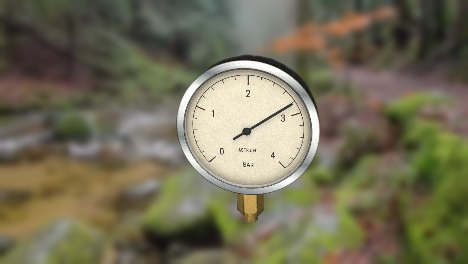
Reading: {"value": 2.8, "unit": "bar"}
